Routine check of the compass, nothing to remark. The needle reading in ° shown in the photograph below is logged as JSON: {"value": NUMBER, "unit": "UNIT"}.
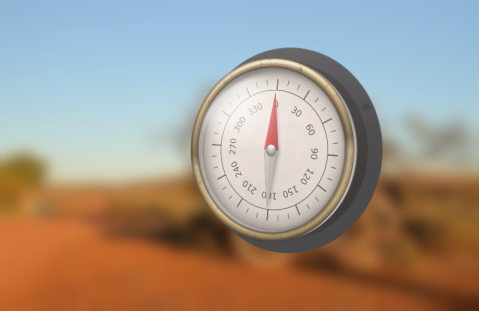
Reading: {"value": 0, "unit": "°"}
